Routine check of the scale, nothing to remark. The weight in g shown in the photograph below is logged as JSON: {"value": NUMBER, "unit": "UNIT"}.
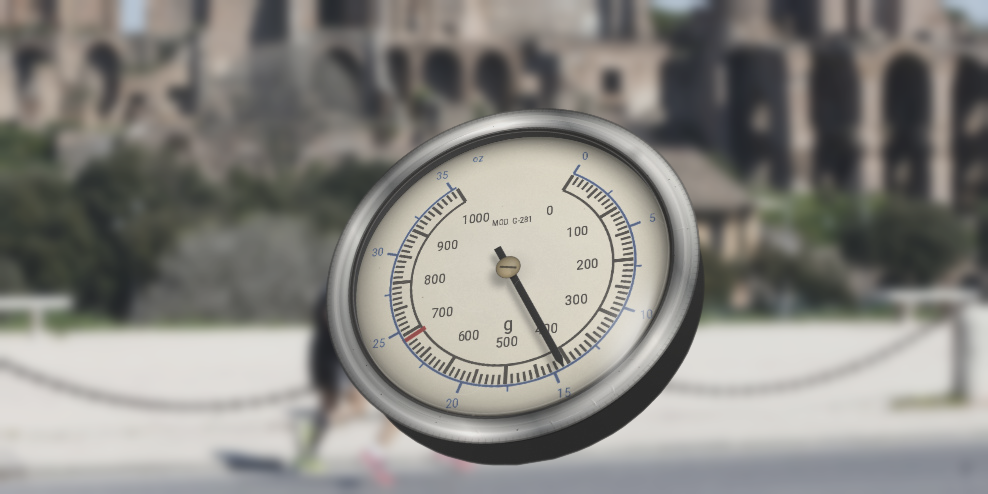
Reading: {"value": 410, "unit": "g"}
